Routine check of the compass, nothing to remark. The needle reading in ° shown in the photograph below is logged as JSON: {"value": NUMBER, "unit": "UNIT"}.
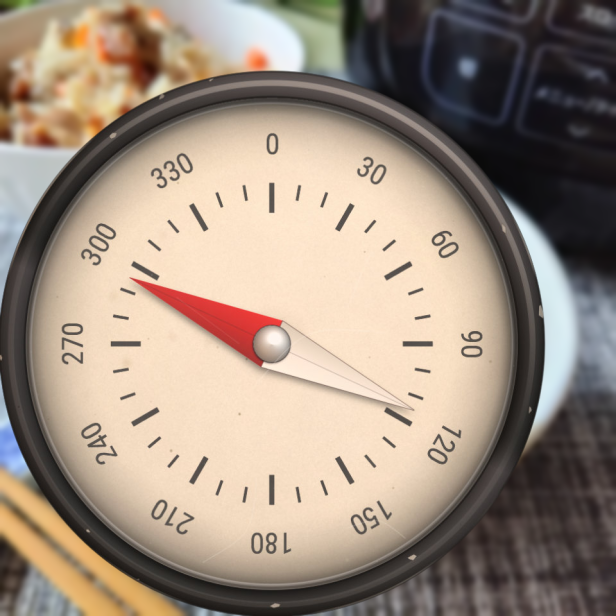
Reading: {"value": 295, "unit": "°"}
